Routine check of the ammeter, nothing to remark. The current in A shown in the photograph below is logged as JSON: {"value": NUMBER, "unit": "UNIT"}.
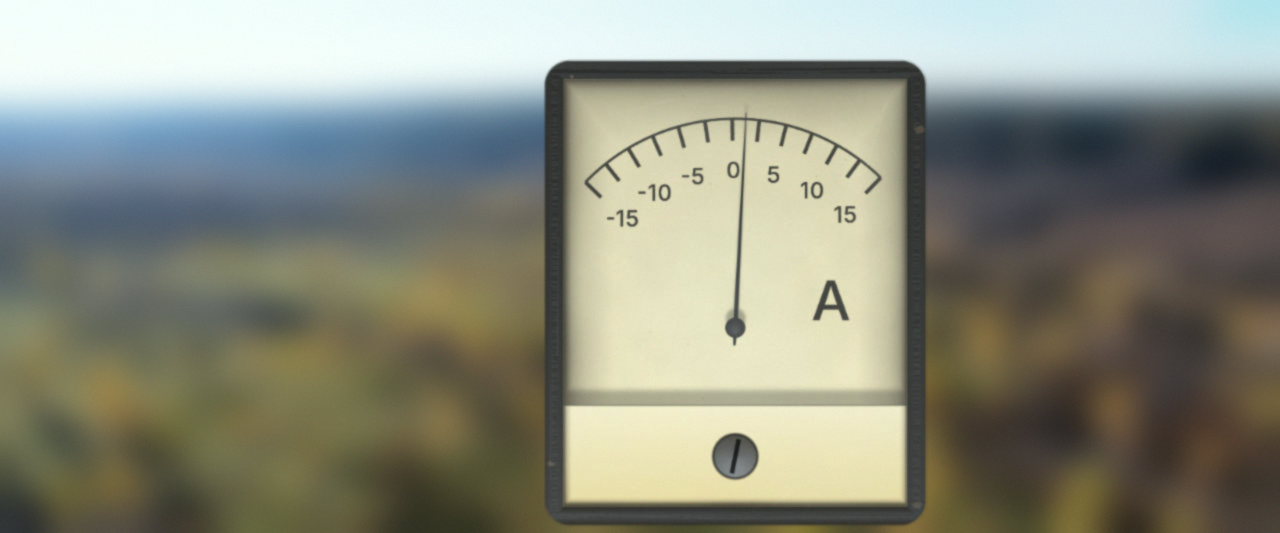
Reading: {"value": 1.25, "unit": "A"}
